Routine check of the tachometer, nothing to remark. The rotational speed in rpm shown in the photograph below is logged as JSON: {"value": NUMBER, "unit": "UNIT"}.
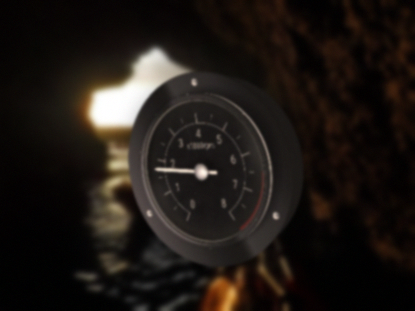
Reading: {"value": 1750, "unit": "rpm"}
